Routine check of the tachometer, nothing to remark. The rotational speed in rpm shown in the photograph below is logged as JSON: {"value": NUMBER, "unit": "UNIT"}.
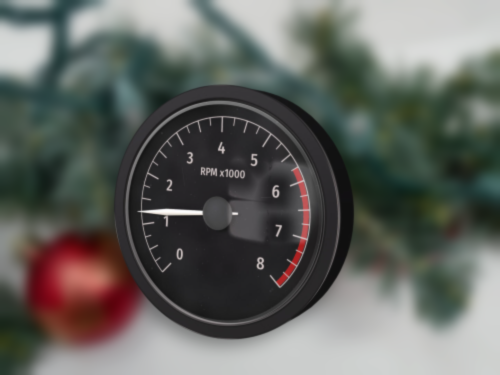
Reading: {"value": 1250, "unit": "rpm"}
